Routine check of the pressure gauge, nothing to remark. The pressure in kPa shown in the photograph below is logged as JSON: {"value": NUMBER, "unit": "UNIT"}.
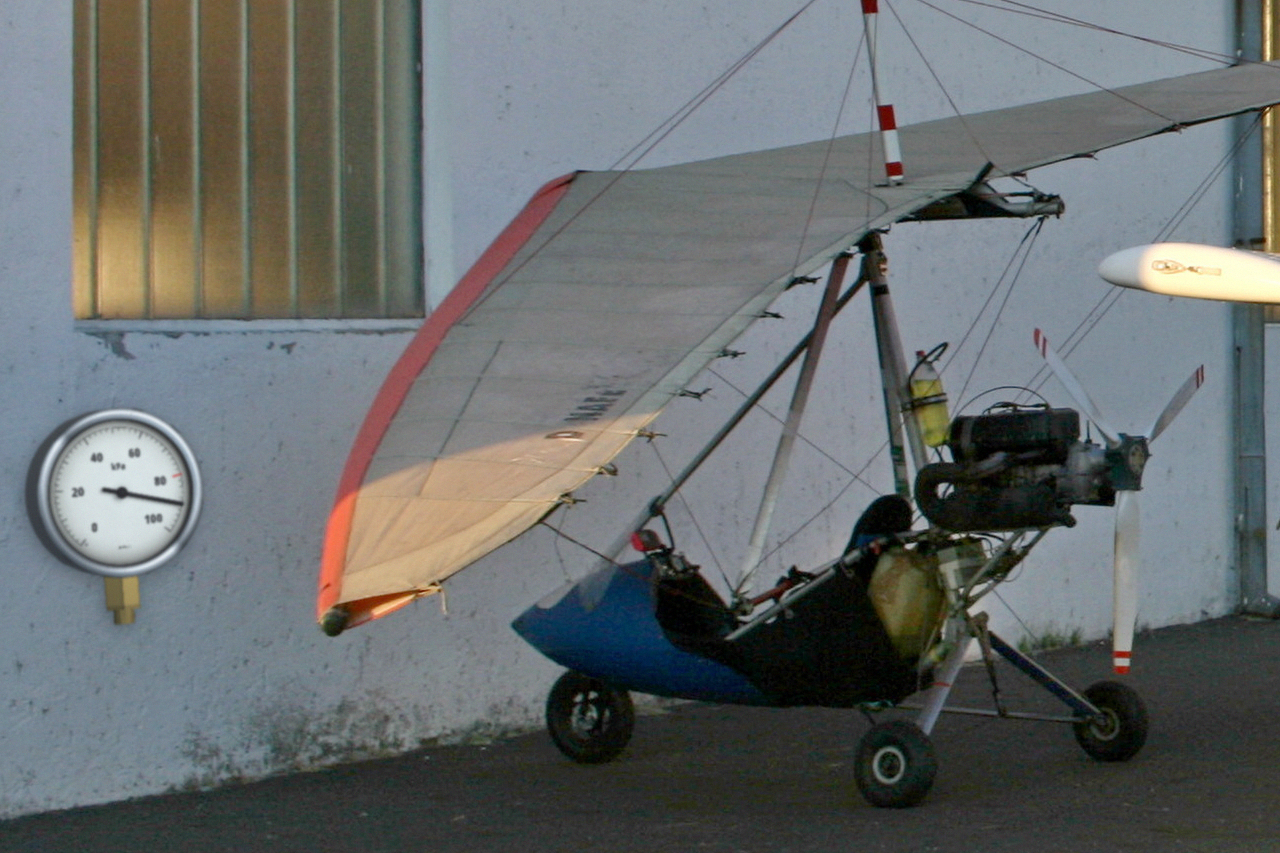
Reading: {"value": 90, "unit": "kPa"}
